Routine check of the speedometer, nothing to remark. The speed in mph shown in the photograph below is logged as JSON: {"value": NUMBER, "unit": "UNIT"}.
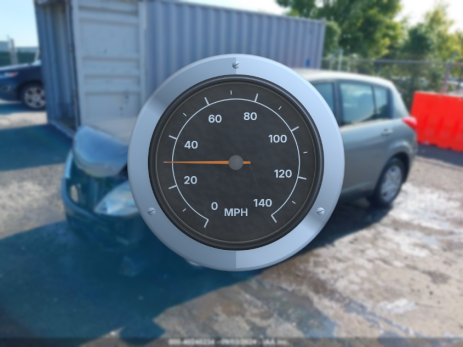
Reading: {"value": 30, "unit": "mph"}
